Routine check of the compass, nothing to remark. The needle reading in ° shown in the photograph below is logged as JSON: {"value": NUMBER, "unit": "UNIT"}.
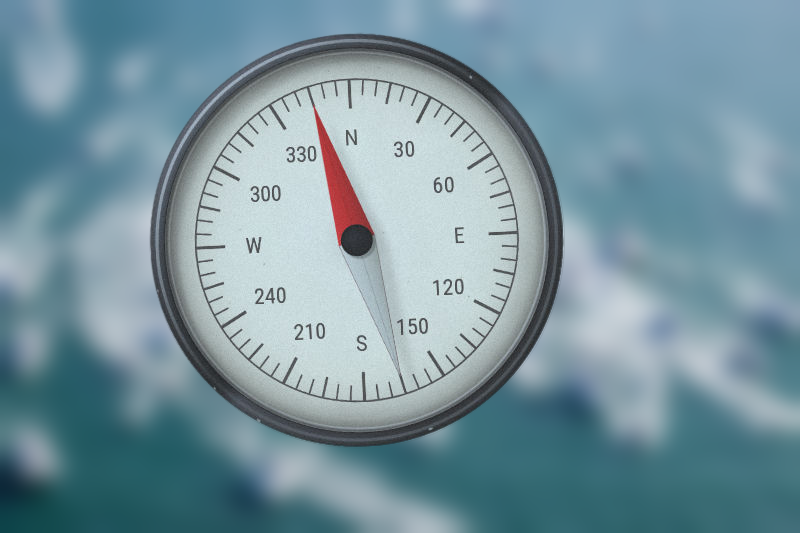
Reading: {"value": 345, "unit": "°"}
